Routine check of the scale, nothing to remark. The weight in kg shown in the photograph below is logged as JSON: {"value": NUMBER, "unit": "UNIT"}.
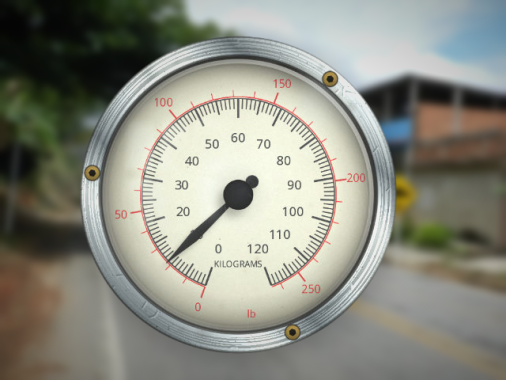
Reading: {"value": 10, "unit": "kg"}
